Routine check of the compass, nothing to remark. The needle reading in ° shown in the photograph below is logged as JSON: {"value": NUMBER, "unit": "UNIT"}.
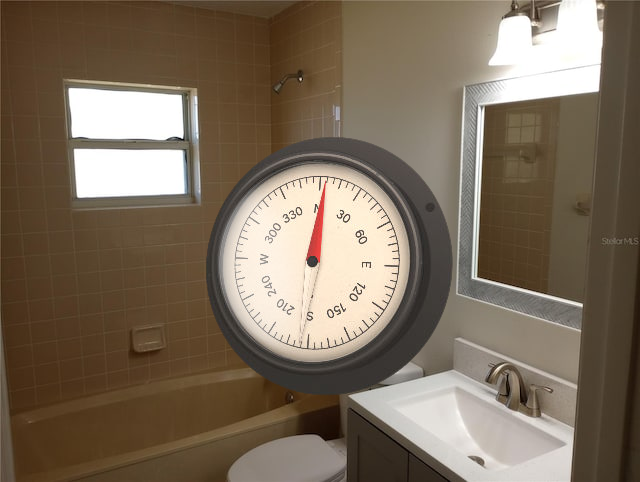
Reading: {"value": 5, "unit": "°"}
